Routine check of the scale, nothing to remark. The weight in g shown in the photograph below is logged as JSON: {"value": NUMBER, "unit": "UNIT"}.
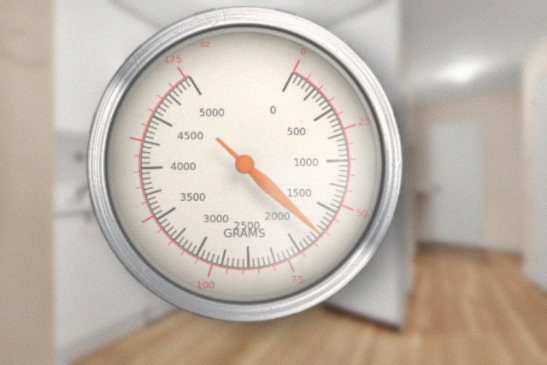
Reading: {"value": 1750, "unit": "g"}
